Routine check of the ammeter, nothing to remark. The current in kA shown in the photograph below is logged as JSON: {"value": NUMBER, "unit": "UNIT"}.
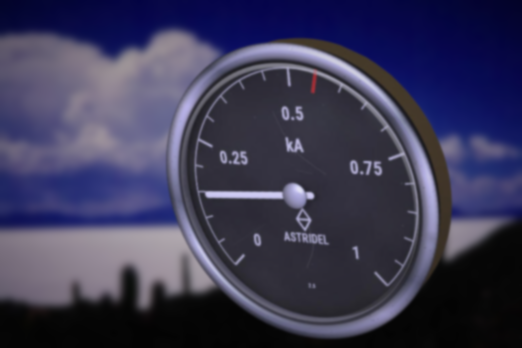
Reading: {"value": 0.15, "unit": "kA"}
